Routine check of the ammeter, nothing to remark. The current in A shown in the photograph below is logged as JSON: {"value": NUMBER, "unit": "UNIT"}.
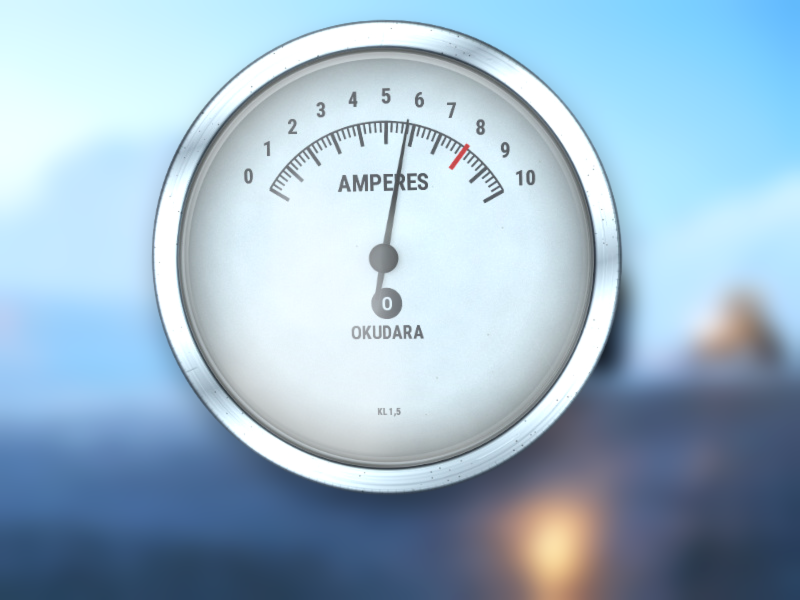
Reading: {"value": 5.8, "unit": "A"}
